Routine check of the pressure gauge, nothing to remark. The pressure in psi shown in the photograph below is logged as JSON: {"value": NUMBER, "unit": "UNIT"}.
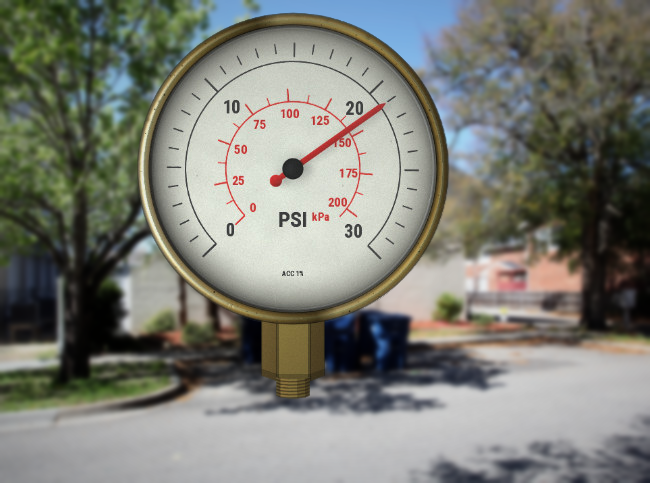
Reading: {"value": 21, "unit": "psi"}
